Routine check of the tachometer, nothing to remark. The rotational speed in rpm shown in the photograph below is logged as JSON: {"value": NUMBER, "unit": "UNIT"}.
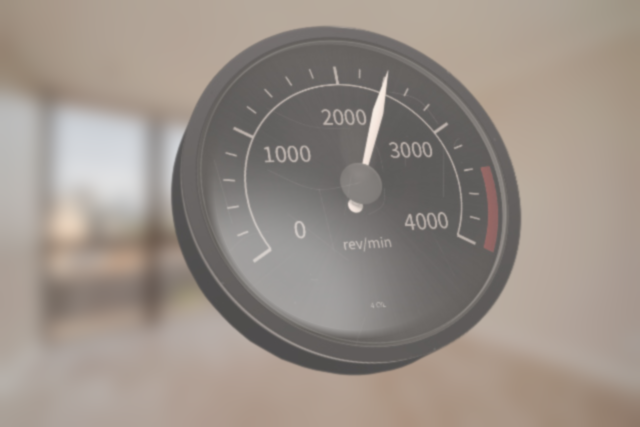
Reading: {"value": 2400, "unit": "rpm"}
